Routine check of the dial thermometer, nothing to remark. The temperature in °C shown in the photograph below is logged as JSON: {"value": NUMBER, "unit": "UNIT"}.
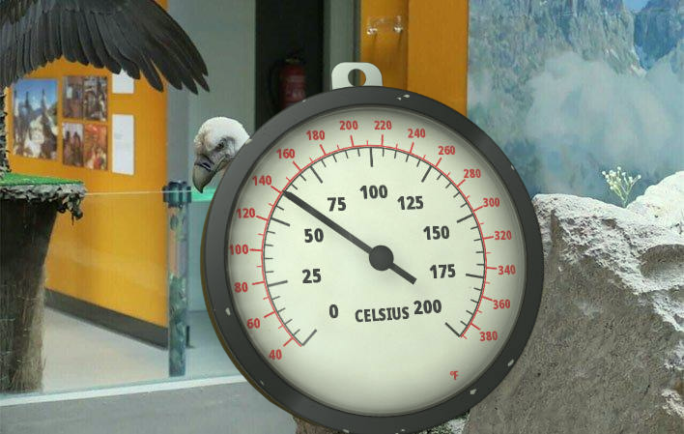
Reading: {"value": 60, "unit": "°C"}
